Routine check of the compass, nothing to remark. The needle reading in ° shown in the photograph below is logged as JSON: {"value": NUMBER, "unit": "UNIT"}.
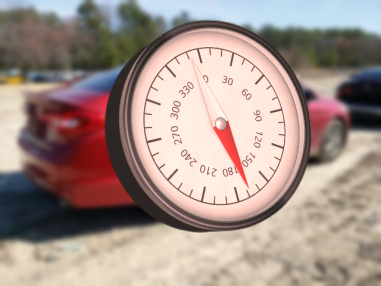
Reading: {"value": 170, "unit": "°"}
